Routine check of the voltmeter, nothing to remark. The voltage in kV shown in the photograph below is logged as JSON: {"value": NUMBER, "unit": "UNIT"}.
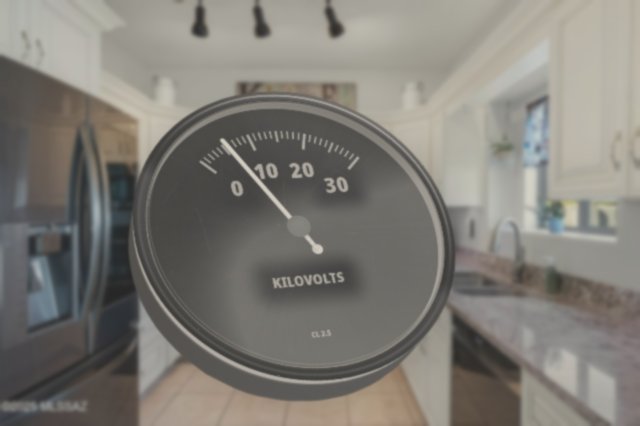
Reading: {"value": 5, "unit": "kV"}
